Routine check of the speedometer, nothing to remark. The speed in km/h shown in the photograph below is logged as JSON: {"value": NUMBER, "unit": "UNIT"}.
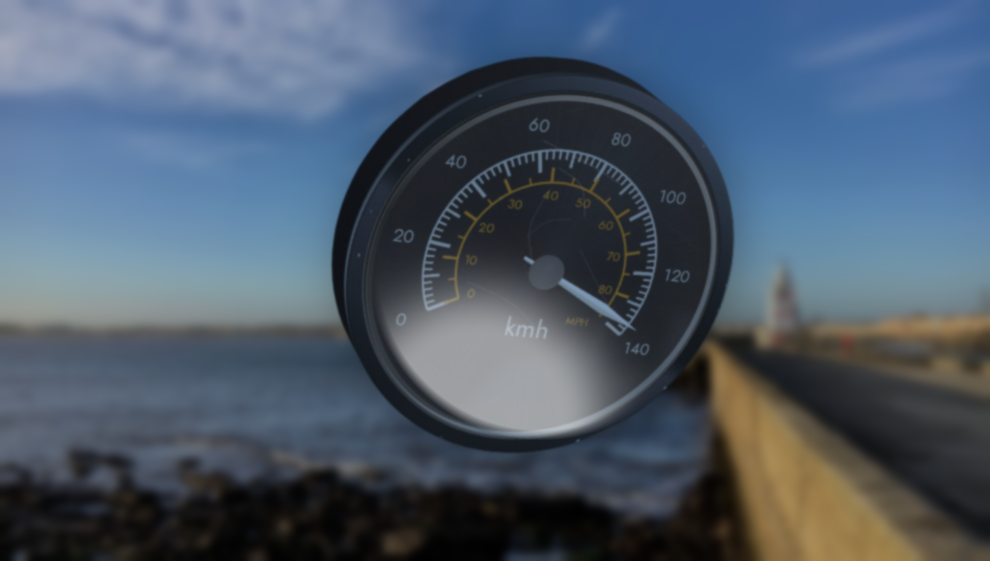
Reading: {"value": 136, "unit": "km/h"}
